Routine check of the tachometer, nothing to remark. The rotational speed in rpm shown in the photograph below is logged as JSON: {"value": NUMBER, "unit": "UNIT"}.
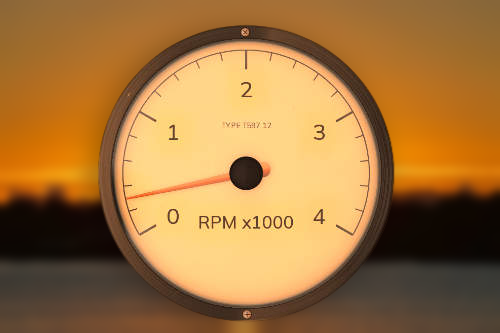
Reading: {"value": 300, "unit": "rpm"}
